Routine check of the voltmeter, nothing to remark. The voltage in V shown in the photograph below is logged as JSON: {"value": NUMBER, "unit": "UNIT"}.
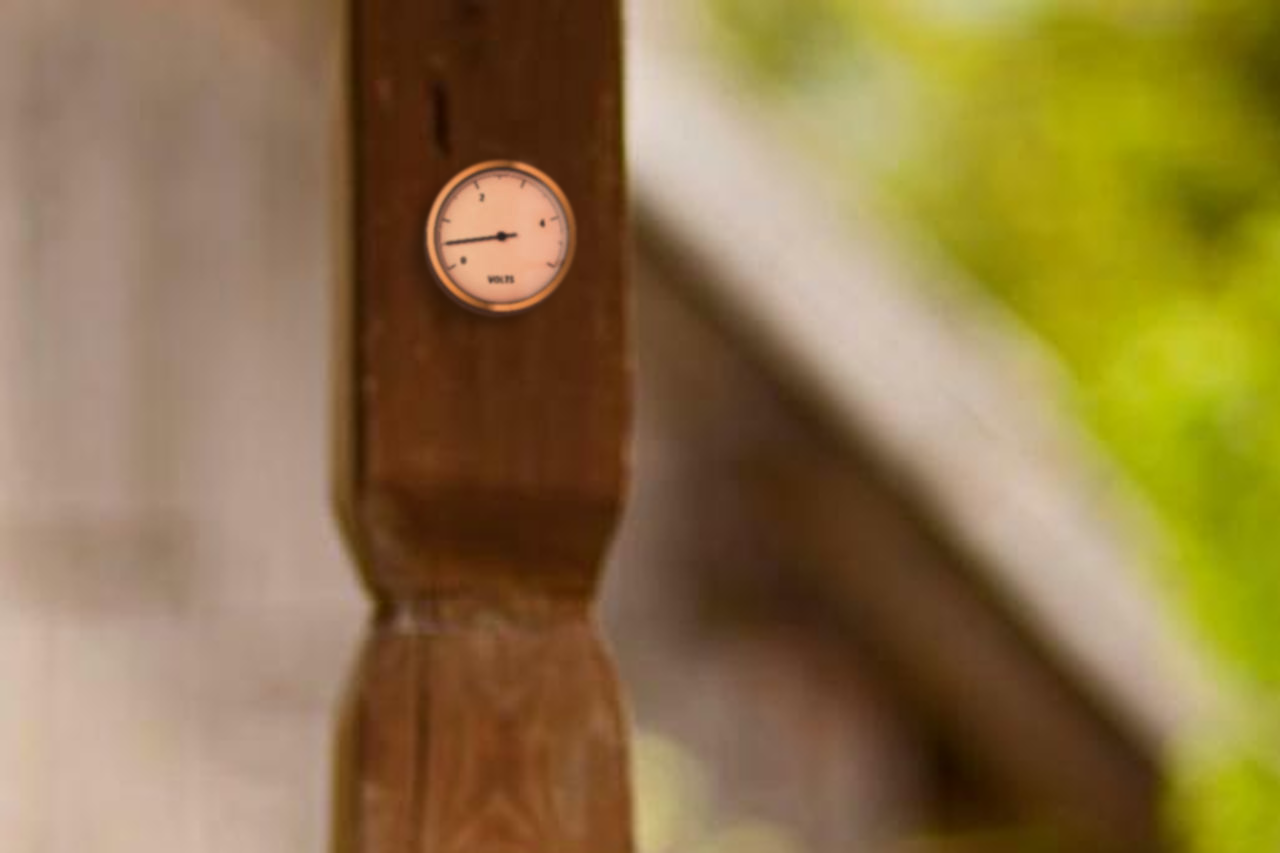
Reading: {"value": 0.5, "unit": "V"}
